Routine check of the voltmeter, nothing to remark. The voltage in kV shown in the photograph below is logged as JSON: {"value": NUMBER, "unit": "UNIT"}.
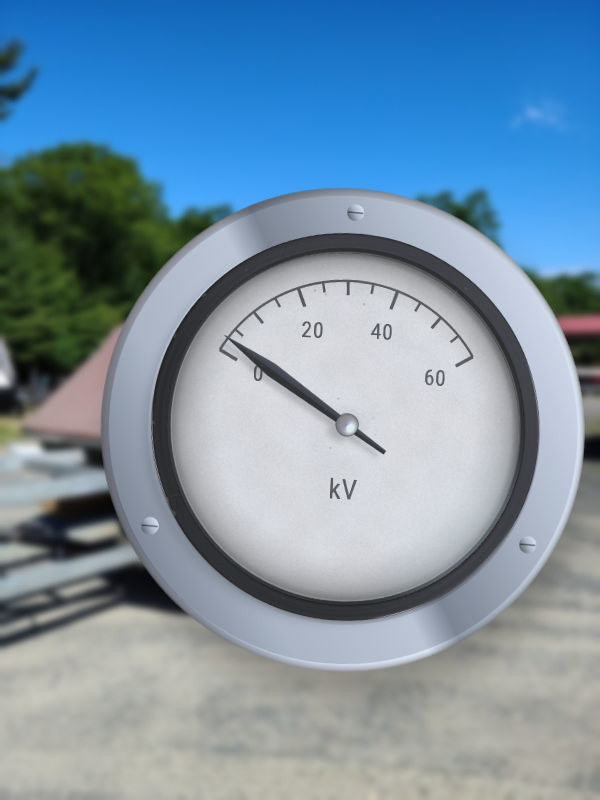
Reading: {"value": 2.5, "unit": "kV"}
